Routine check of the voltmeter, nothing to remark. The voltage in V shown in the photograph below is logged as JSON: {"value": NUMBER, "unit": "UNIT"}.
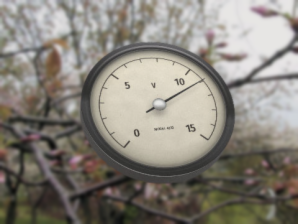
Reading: {"value": 11, "unit": "V"}
